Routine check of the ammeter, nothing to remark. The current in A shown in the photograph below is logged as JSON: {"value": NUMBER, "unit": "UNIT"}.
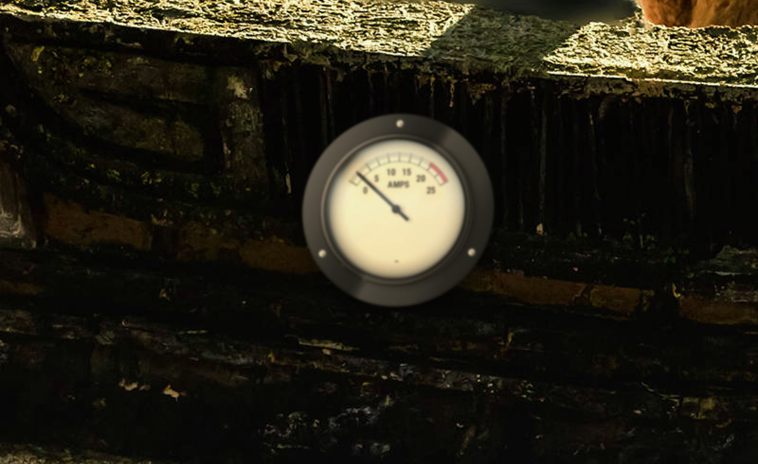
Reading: {"value": 2.5, "unit": "A"}
